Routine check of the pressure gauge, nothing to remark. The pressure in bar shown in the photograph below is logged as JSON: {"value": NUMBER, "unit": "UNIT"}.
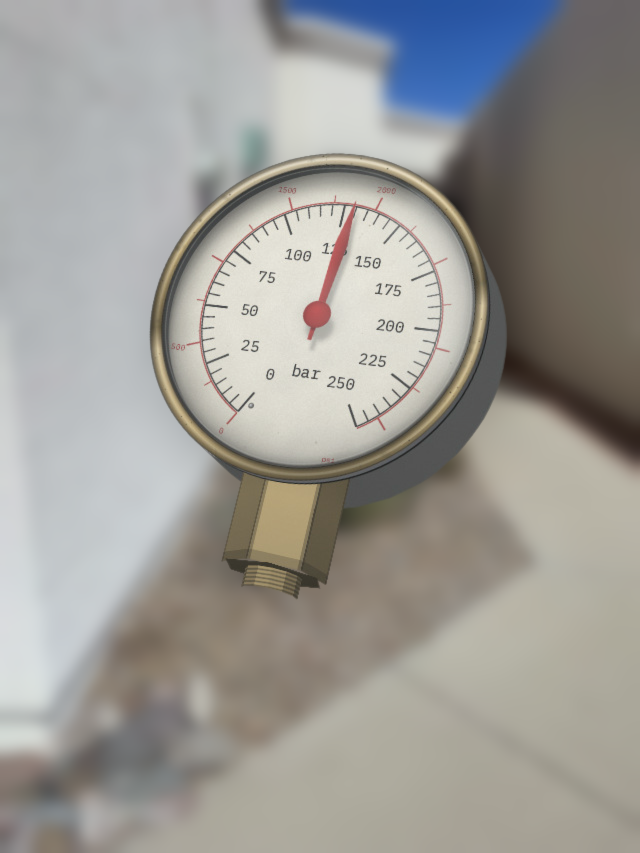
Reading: {"value": 130, "unit": "bar"}
